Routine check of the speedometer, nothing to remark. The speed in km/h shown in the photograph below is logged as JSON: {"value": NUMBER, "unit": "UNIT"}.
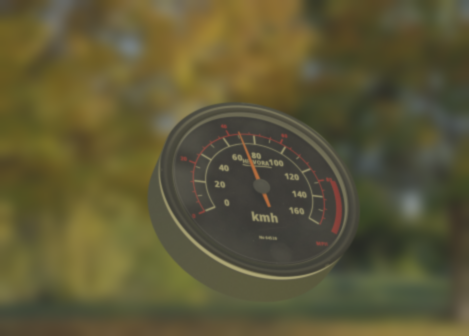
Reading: {"value": 70, "unit": "km/h"}
